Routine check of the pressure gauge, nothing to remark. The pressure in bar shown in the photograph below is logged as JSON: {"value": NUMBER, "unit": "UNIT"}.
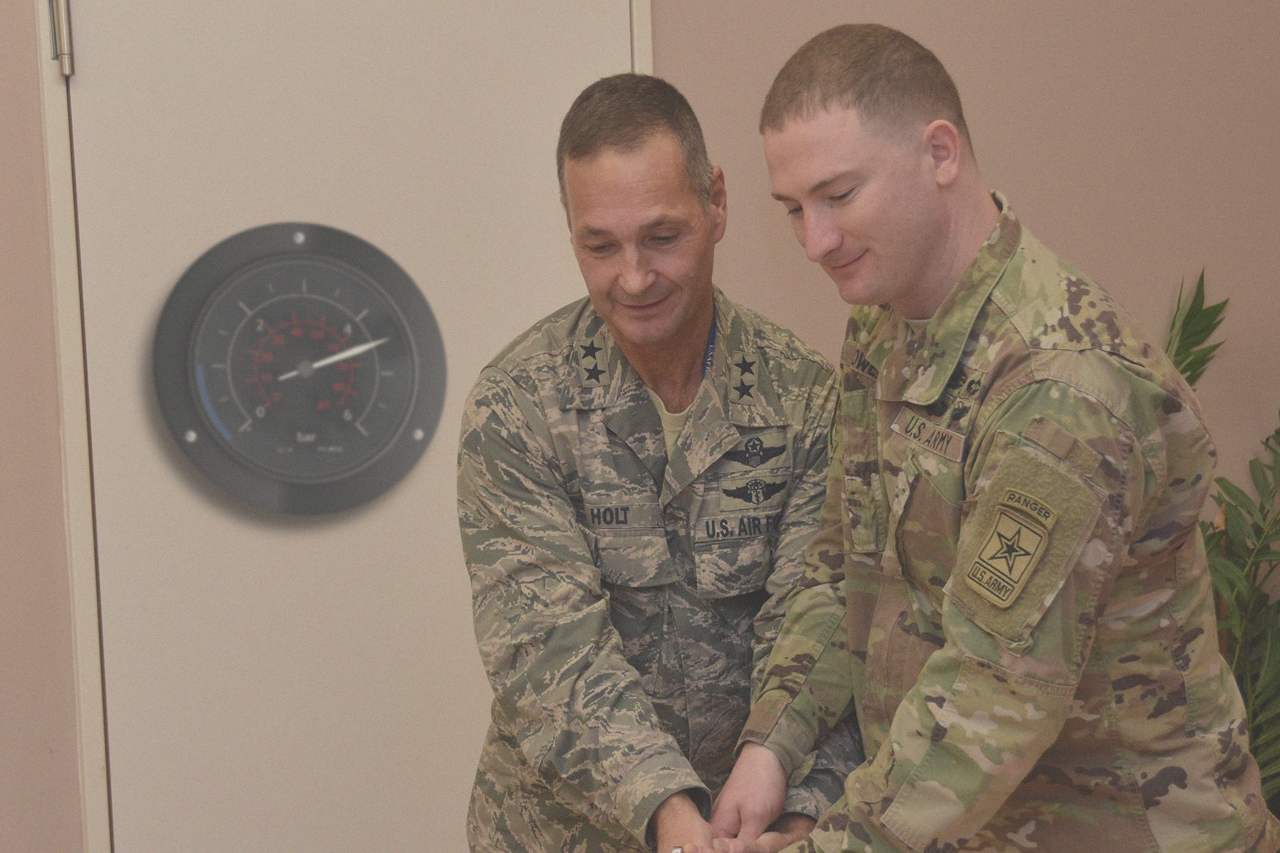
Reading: {"value": 4.5, "unit": "bar"}
